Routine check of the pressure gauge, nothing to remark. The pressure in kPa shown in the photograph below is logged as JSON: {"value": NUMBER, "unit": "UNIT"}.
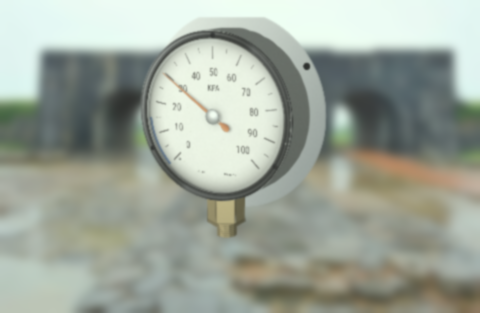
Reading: {"value": 30, "unit": "kPa"}
